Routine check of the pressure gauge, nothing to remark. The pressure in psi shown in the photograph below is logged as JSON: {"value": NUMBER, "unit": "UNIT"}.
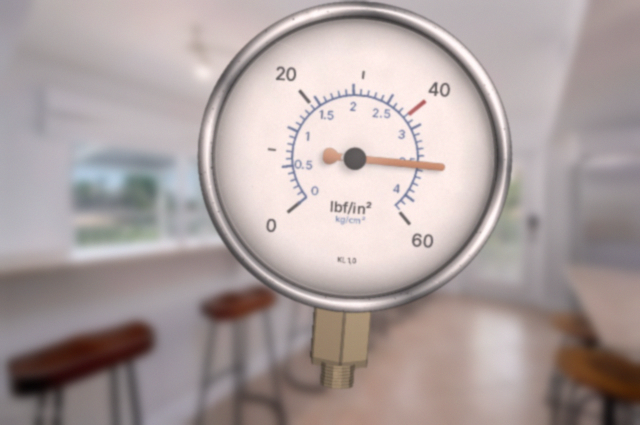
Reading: {"value": 50, "unit": "psi"}
